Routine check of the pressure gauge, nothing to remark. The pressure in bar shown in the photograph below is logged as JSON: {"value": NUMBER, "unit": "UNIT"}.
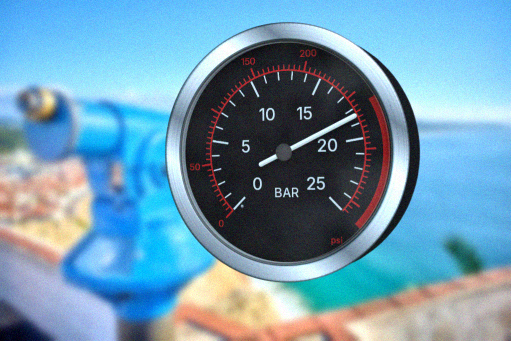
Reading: {"value": 18.5, "unit": "bar"}
